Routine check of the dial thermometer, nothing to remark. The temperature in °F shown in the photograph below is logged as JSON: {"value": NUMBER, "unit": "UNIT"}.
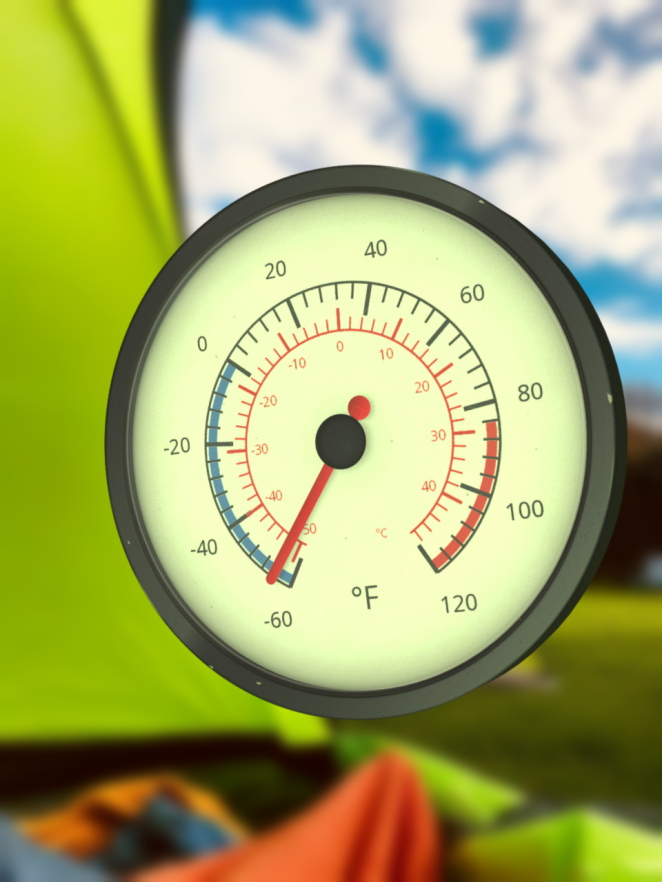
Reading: {"value": -56, "unit": "°F"}
